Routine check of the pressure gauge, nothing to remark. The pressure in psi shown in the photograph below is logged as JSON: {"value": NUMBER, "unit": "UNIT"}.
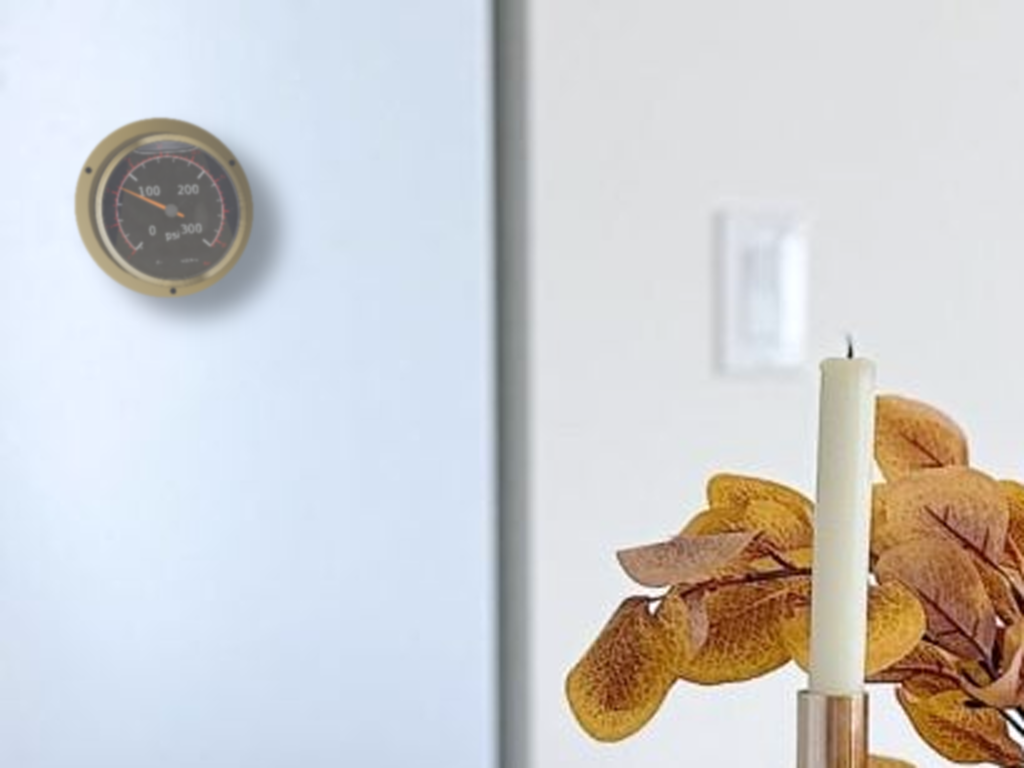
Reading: {"value": 80, "unit": "psi"}
